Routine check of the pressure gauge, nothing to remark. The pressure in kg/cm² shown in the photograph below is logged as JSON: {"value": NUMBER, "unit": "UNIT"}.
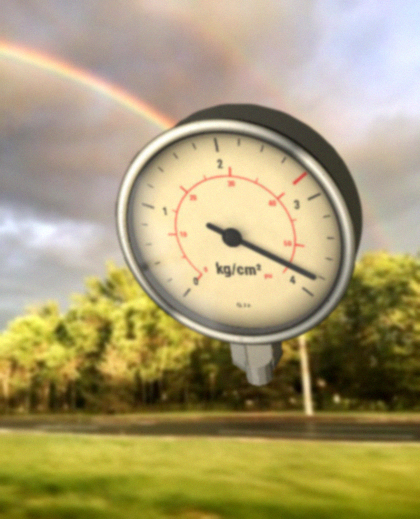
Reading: {"value": 3.8, "unit": "kg/cm²"}
